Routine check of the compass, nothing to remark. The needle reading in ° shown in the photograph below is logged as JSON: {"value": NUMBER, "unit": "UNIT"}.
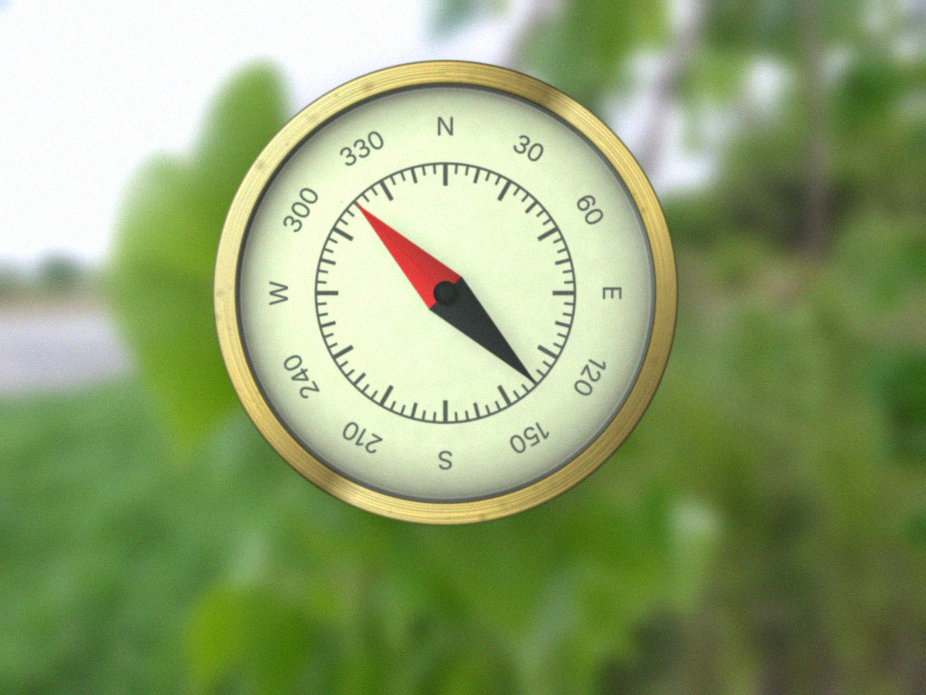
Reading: {"value": 315, "unit": "°"}
